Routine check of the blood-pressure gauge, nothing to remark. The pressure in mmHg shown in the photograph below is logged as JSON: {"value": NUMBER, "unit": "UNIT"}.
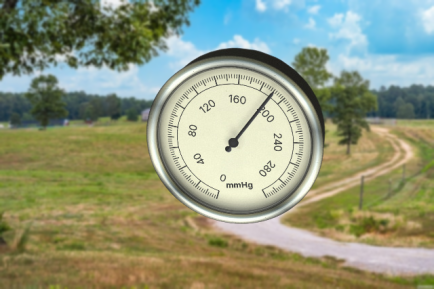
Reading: {"value": 190, "unit": "mmHg"}
